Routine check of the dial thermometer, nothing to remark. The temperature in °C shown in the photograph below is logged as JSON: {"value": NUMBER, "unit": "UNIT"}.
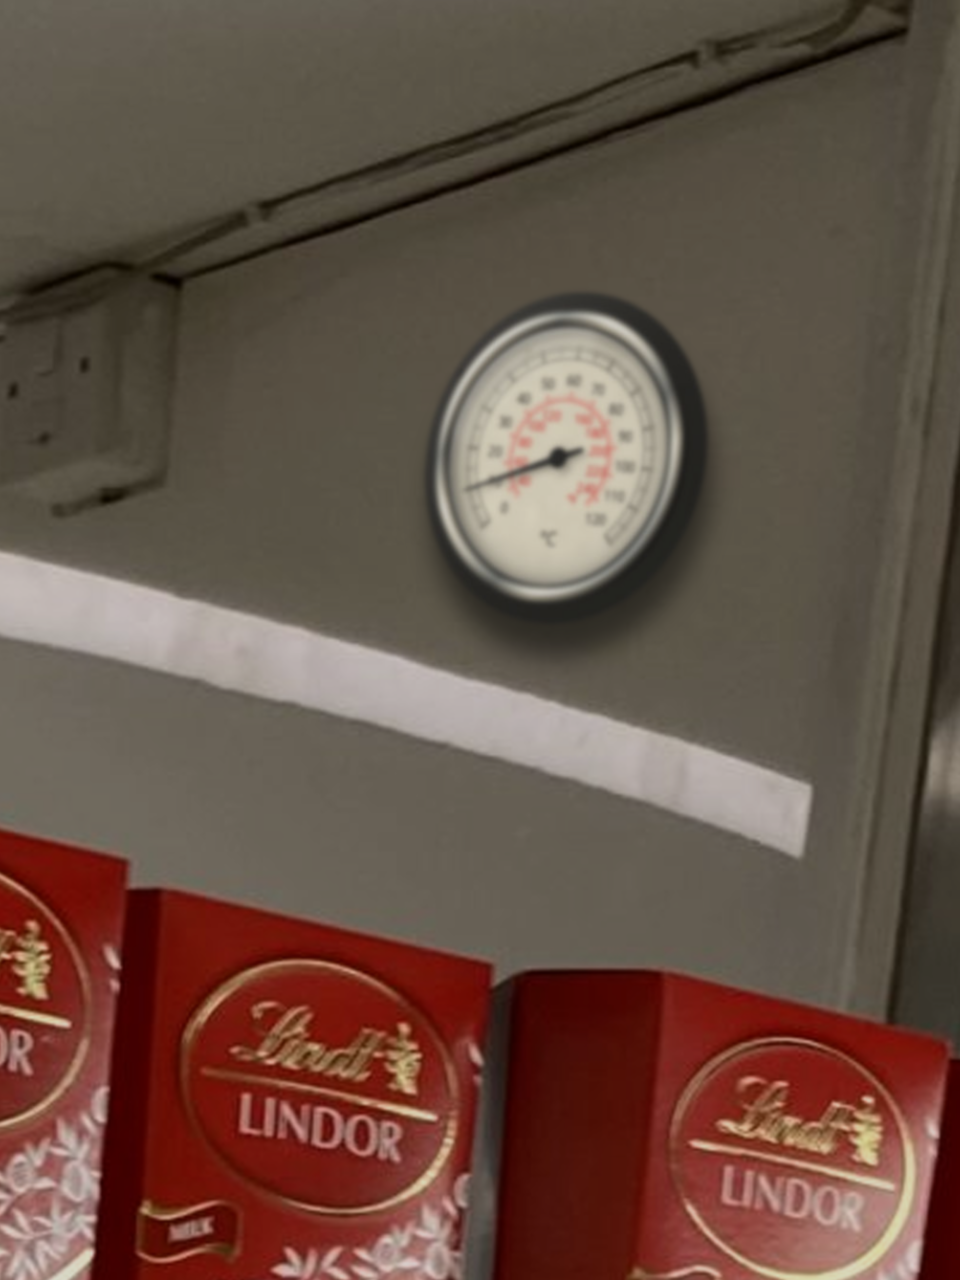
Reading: {"value": 10, "unit": "°C"}
